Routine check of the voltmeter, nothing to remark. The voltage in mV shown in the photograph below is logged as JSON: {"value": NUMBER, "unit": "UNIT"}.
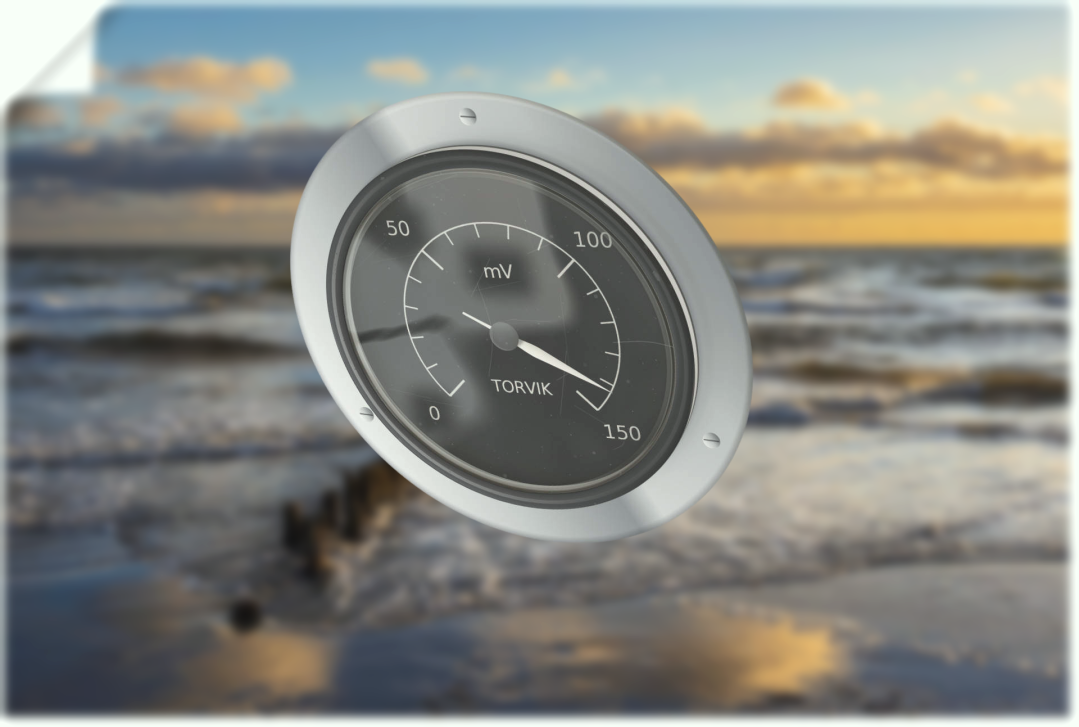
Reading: {"value": 140, "unit": "mV"}
